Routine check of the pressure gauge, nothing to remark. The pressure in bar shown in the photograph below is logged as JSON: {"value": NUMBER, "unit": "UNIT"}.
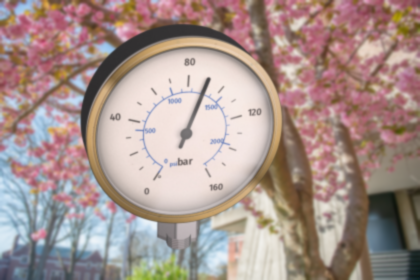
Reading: {"value": 90, "unit": "bar"}
